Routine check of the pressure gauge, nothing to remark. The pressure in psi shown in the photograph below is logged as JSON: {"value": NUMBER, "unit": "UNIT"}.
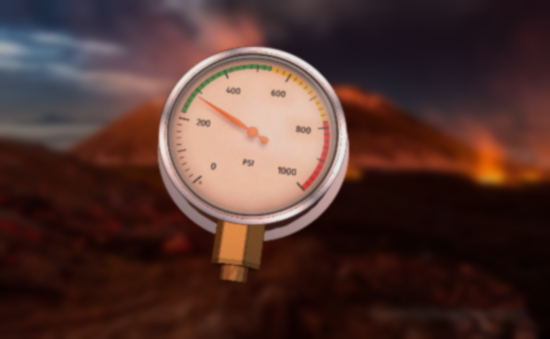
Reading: {"value": 280, "unit": "psi"}
